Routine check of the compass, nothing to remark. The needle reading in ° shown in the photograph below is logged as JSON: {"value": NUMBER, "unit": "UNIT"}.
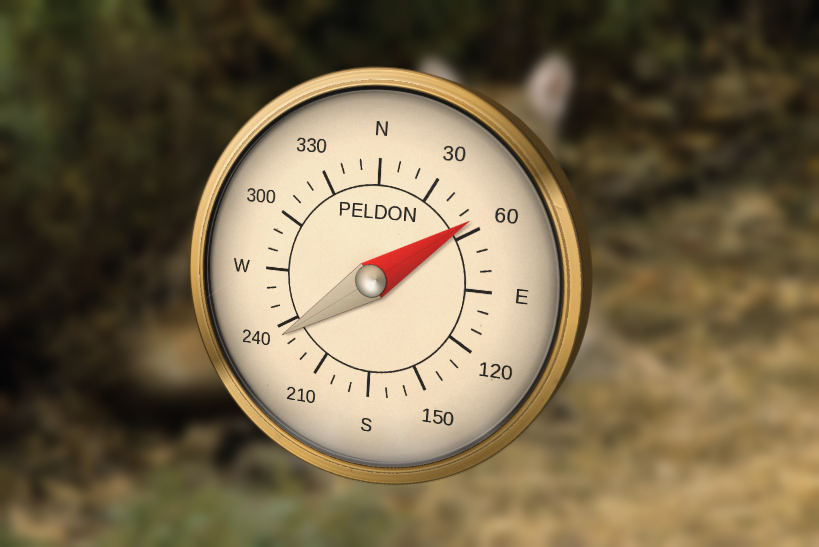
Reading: {"value": 55, "unit": "°"}
